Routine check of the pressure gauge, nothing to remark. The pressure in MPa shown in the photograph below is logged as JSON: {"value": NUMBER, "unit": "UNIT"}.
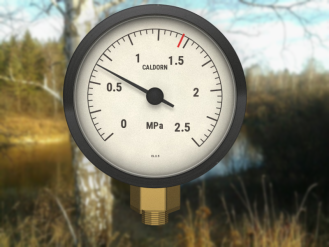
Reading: {"value": 0.65, "unit": "MPa"}
